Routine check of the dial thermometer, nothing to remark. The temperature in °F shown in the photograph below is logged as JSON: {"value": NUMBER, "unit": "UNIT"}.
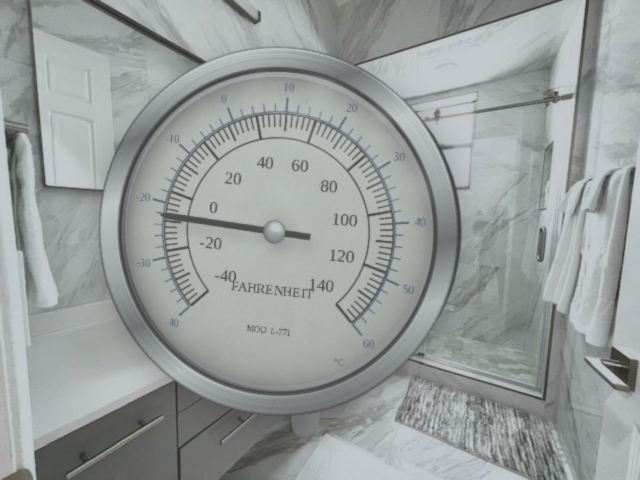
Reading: {"value": -8, "unit": "°F"}
